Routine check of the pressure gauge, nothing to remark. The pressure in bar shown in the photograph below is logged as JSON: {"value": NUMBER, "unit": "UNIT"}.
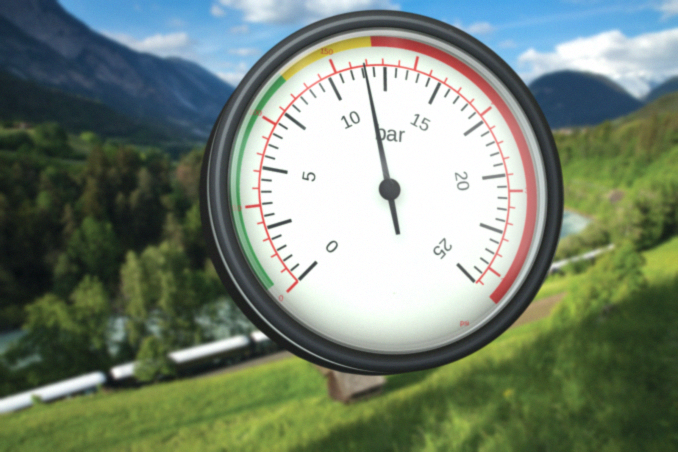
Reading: {"value": 11.5, "unit": "bar"}
